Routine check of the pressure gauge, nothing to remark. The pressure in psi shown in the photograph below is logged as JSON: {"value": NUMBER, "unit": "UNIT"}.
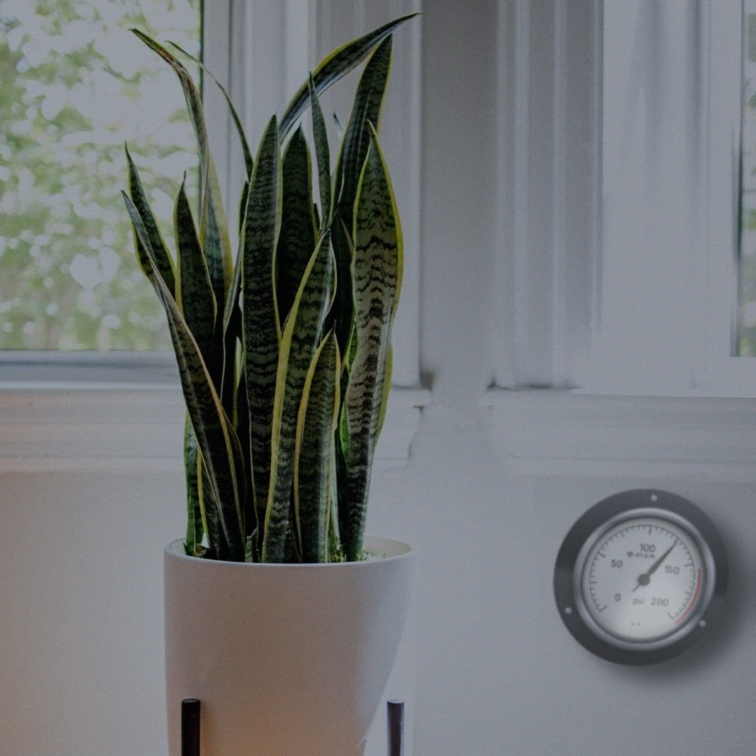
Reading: {"value": 125, "unit": "psi"}
